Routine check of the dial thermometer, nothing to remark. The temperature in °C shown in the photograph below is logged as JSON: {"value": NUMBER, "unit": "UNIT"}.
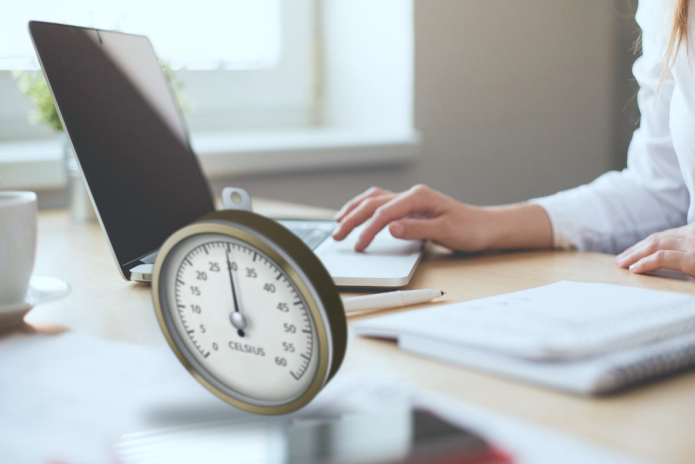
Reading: {"value": 30, "unit": "°C"}
